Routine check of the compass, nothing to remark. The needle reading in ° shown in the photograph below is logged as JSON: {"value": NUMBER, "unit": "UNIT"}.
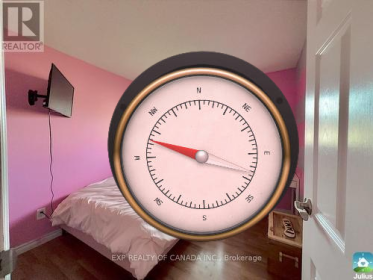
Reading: {"value": 290, "unit": "°"}
